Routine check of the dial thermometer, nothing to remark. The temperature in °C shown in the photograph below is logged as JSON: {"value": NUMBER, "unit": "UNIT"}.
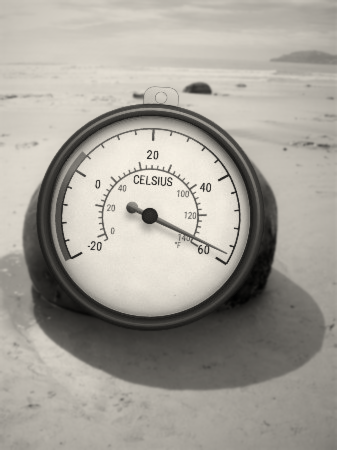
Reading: {"value": 58, "unit": "°C"}
